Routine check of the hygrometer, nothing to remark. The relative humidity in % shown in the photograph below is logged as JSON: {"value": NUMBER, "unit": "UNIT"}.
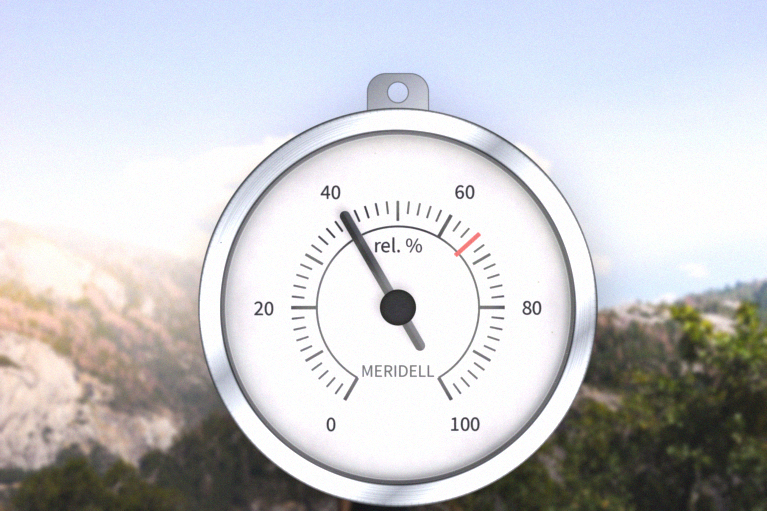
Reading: {"value": 40, "unit": "%"}
